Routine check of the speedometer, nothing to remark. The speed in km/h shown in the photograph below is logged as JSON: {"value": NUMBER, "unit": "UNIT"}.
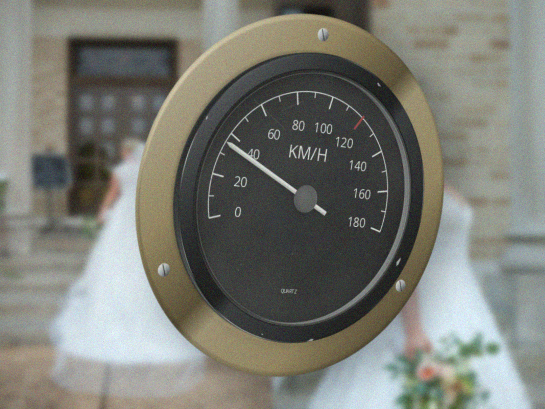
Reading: {"value": 35, "unit": "km/h"}
